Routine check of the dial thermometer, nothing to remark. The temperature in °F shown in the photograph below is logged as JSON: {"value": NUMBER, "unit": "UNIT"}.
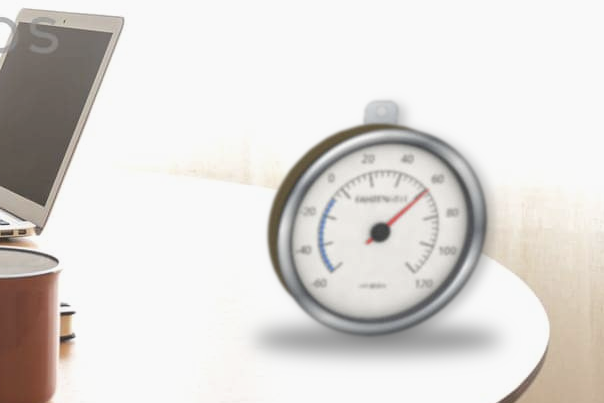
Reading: {"value": 60, "unit": "°F"}
